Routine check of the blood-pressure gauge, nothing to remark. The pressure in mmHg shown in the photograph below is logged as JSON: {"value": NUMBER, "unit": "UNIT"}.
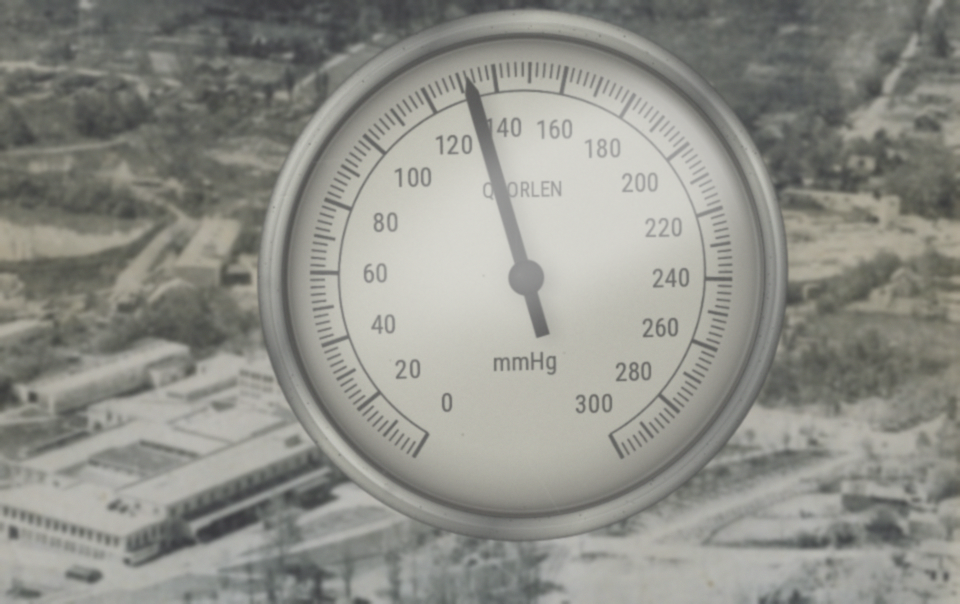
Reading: {"value": 132, "unit": "mmHg"}
